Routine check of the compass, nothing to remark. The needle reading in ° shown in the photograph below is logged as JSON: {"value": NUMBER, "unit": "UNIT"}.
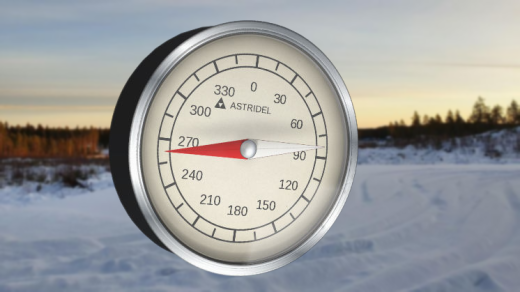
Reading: {"value": 262.5, "unit": "°"}
